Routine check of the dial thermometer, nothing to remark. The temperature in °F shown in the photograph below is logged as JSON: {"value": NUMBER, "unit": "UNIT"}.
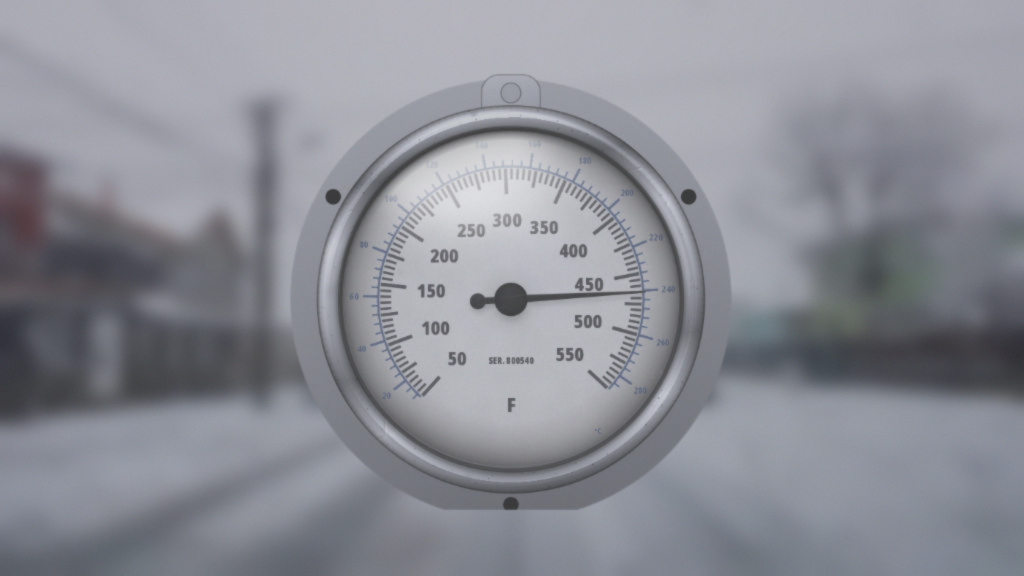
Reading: {"value": 465, "unit": "°F"}
